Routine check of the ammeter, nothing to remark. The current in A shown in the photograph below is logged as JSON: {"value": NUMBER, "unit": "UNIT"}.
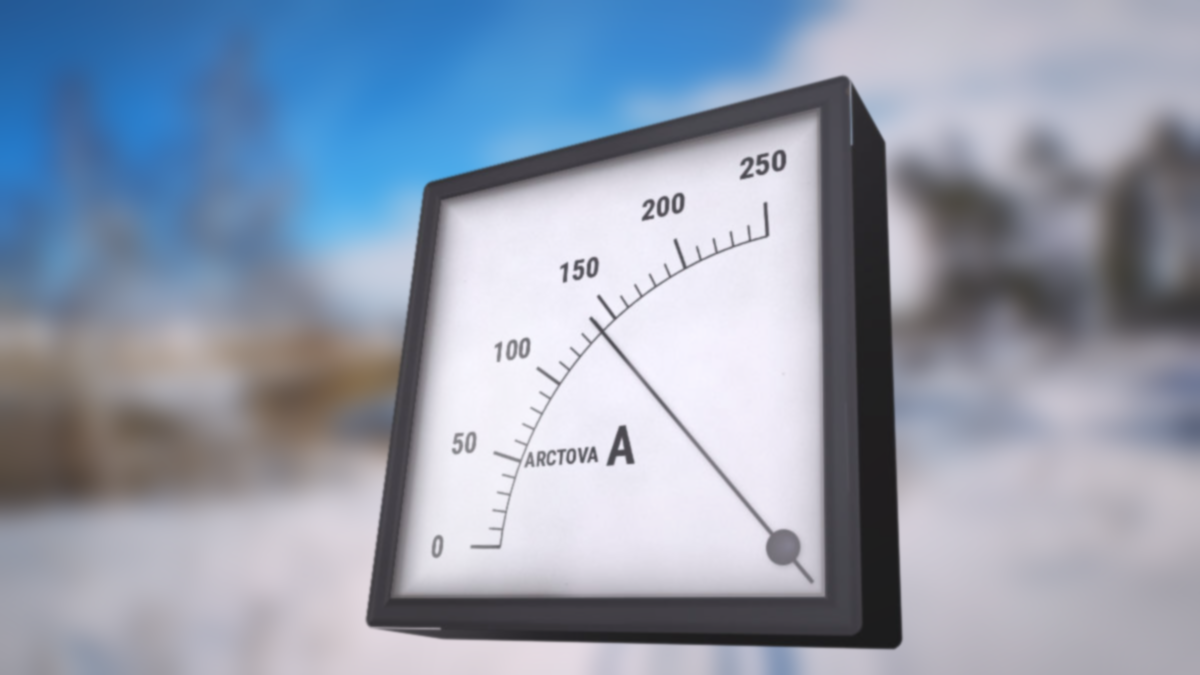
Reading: {"value": 140, "unit": "A"}
